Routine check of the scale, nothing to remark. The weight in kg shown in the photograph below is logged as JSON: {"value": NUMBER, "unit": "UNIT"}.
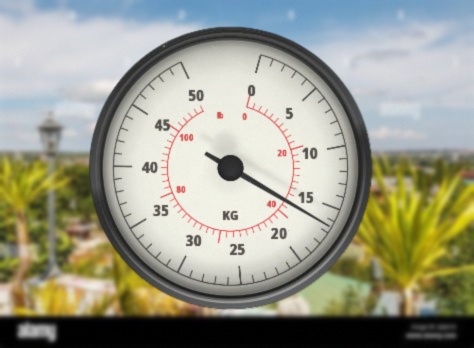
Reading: {"value": 16.5, "unit": "kg"}
